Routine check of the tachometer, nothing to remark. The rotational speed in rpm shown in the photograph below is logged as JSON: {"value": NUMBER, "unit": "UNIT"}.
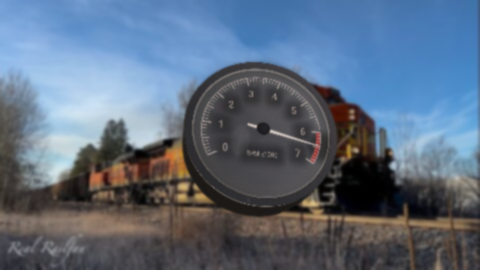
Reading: {"value": 6500, "unit": "rpm"}
